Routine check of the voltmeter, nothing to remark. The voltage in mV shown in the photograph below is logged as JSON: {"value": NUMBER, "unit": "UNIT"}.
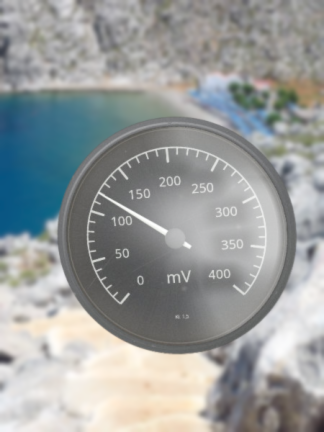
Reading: {"value": 120, "unit": "mV"}
